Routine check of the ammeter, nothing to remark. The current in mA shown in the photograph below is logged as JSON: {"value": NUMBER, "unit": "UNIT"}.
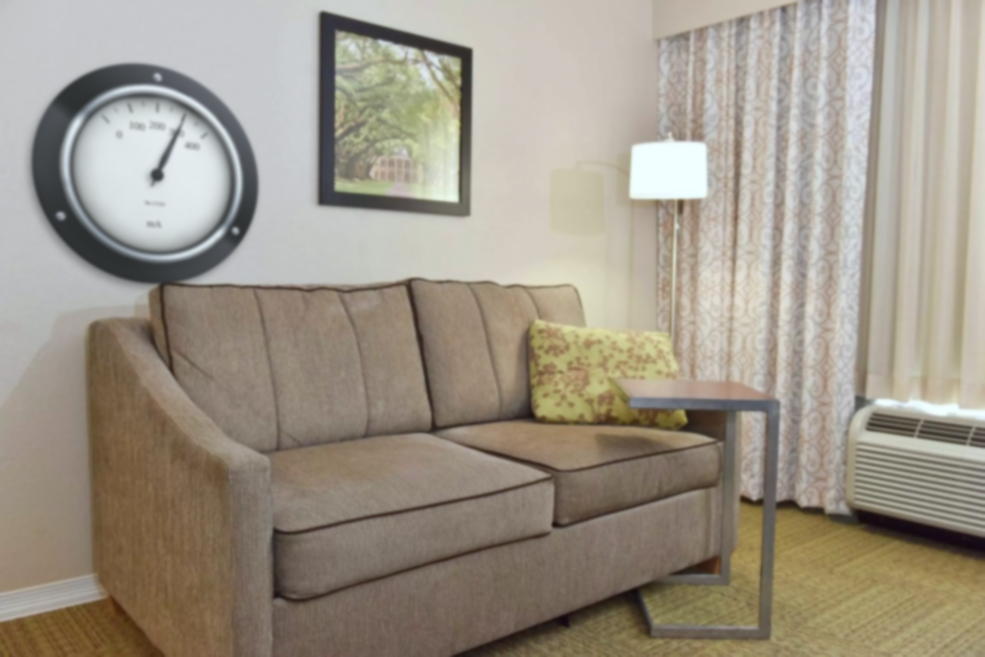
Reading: {"value": 300, "unit": "mA"}
